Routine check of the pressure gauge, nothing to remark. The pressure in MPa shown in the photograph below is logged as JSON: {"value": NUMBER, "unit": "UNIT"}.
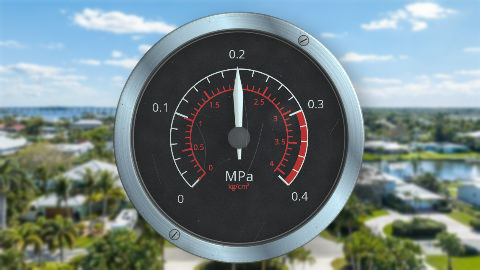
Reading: {"value": 0.2, "unit": "MPa"}
